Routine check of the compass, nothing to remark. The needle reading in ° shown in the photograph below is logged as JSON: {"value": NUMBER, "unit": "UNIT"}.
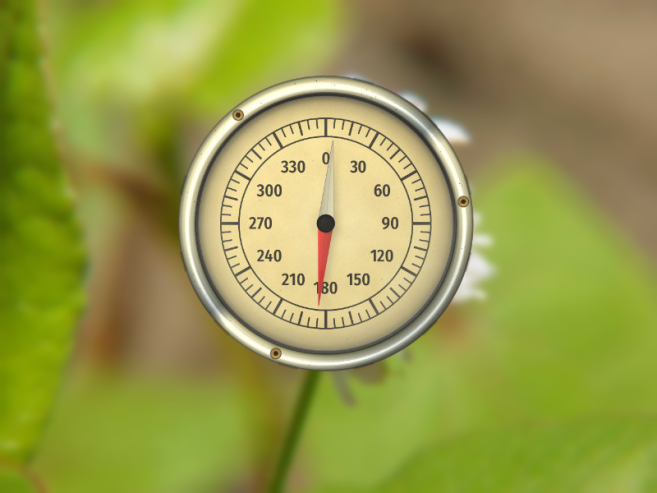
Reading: {"value": 185, "unit": "°"}
